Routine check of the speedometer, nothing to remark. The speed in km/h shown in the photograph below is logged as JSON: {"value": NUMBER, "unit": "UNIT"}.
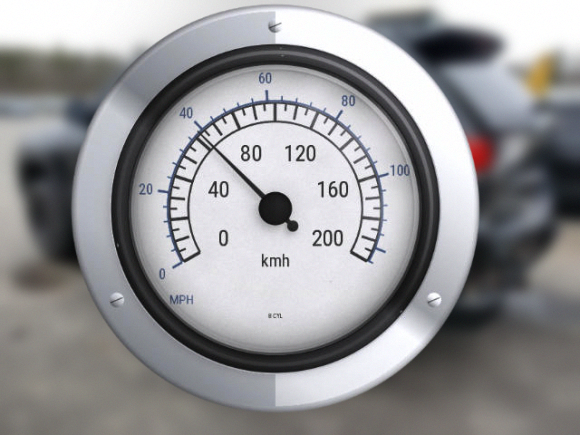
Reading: {"value": 62.5, "unit": "km/h"}
